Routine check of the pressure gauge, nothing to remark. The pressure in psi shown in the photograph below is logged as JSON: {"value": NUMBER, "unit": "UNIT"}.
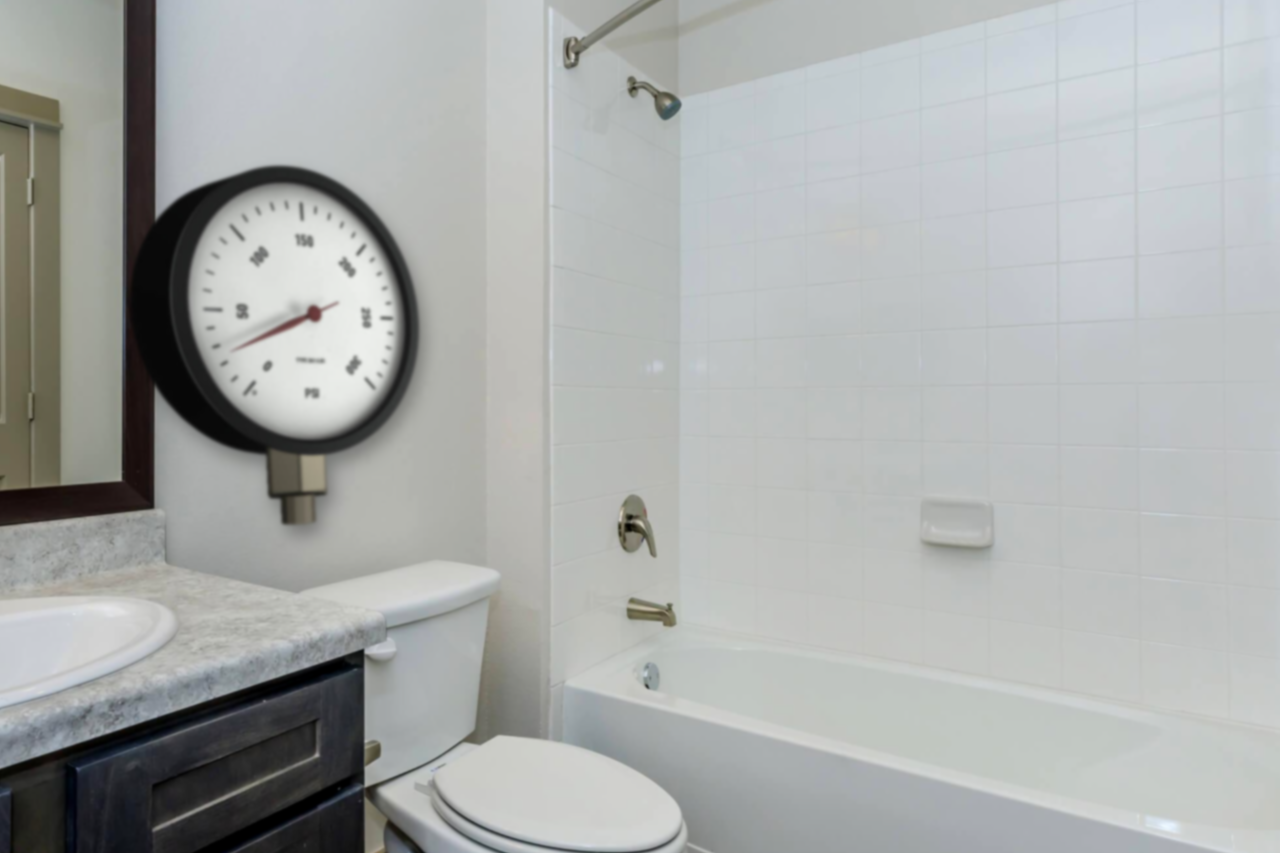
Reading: {"value": 25, "unit": "psi"}
